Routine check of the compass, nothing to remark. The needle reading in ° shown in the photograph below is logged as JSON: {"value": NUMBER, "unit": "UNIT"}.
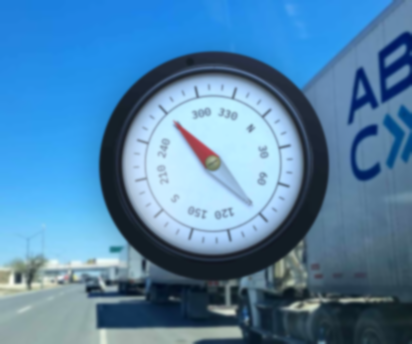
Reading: {"value": 270, "unit": "°"}
